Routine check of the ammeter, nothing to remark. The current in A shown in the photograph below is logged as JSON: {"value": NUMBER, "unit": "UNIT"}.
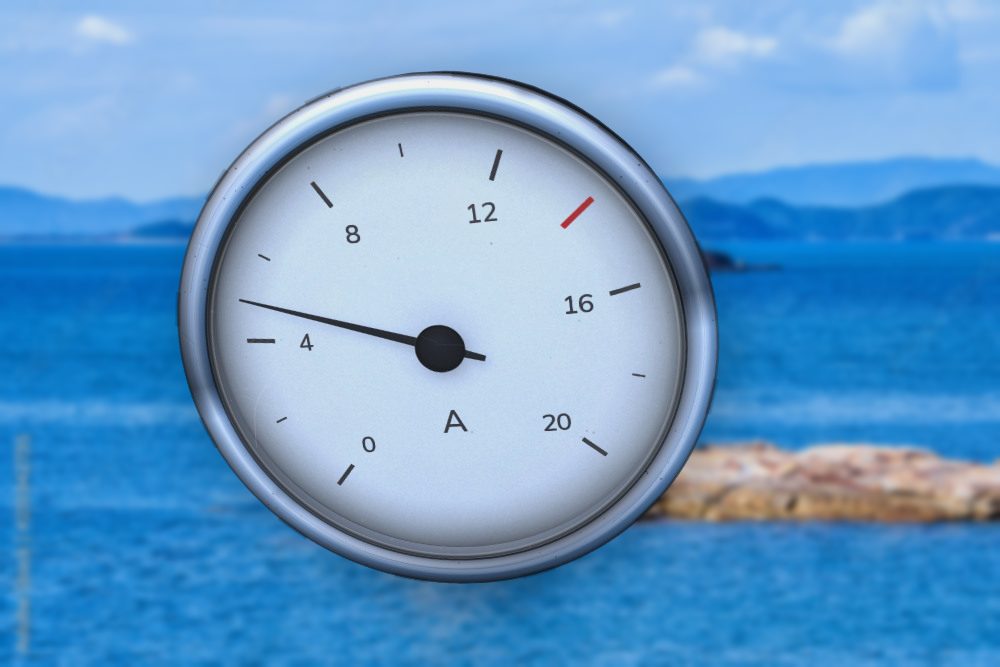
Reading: {"value": 5, "unit": "A"}
